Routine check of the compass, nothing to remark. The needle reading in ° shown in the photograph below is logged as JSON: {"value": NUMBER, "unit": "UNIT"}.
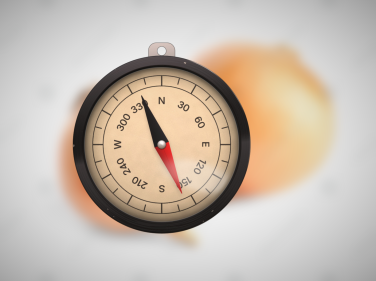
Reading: {"value": 157.5, "unit": "°"}
